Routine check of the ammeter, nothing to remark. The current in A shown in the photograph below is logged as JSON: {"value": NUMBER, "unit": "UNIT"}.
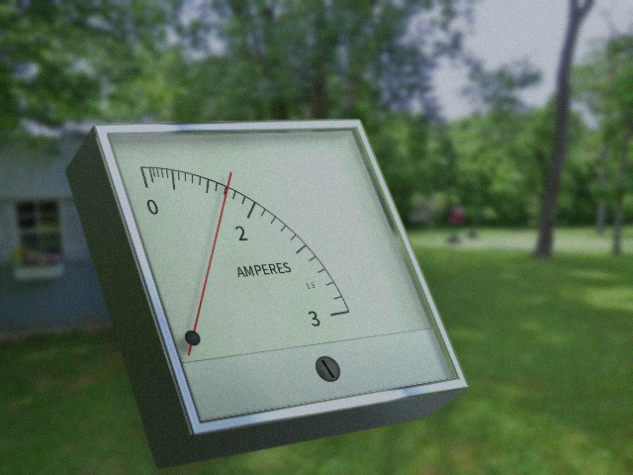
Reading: {"value": 1.7, "unit": "A"}
